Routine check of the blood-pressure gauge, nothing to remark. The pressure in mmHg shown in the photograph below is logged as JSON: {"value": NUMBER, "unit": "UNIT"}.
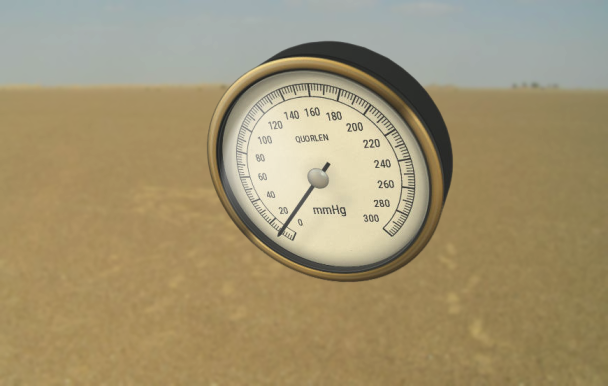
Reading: {"value": 10, "unit": "mmHg"}
